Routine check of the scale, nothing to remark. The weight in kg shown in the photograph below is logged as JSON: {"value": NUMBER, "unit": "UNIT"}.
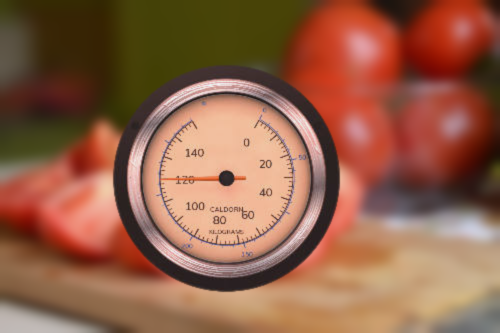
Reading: {"value": 120, "unit": "kg"}
